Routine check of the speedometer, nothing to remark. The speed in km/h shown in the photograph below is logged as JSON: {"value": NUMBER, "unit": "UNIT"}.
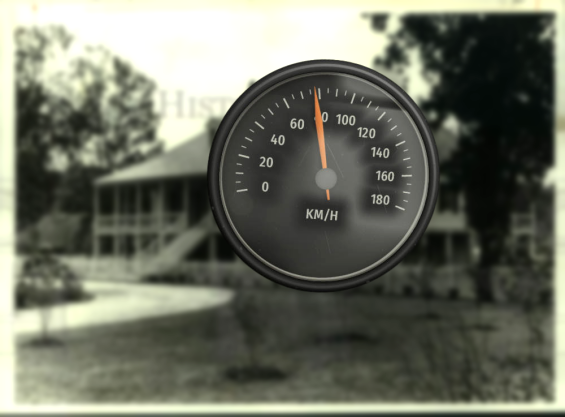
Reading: {"value": 77.5, "unit": "km/h"}
